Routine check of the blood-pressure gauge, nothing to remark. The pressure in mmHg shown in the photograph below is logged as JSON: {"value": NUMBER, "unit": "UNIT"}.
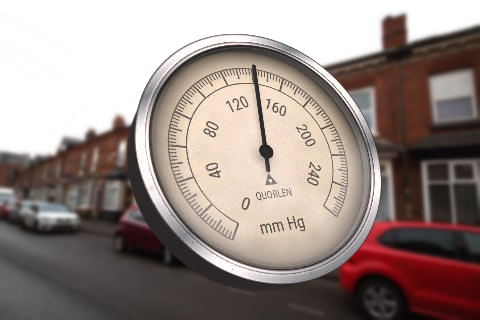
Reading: {"value": 140, "unit": "mmHg"}
